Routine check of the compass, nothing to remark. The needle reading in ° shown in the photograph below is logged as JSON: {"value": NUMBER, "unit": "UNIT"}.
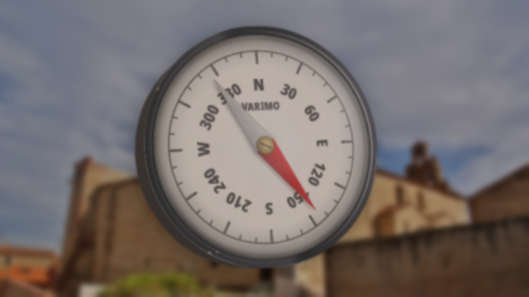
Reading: {"value": 145, "unit": "°"}
